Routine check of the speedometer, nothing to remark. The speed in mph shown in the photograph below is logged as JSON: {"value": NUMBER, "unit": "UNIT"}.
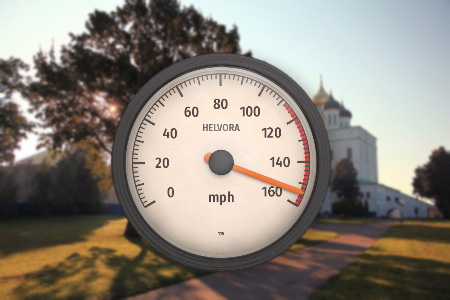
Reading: {"value": 154, "unit": "mph"}
